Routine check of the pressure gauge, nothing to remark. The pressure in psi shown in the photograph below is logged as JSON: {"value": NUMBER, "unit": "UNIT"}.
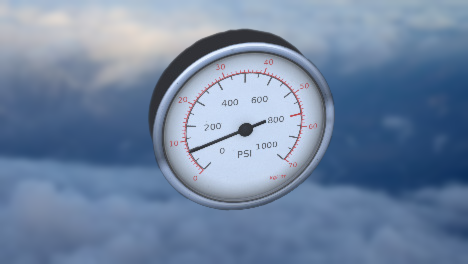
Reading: {"value": 100, "unit": "psi"}
